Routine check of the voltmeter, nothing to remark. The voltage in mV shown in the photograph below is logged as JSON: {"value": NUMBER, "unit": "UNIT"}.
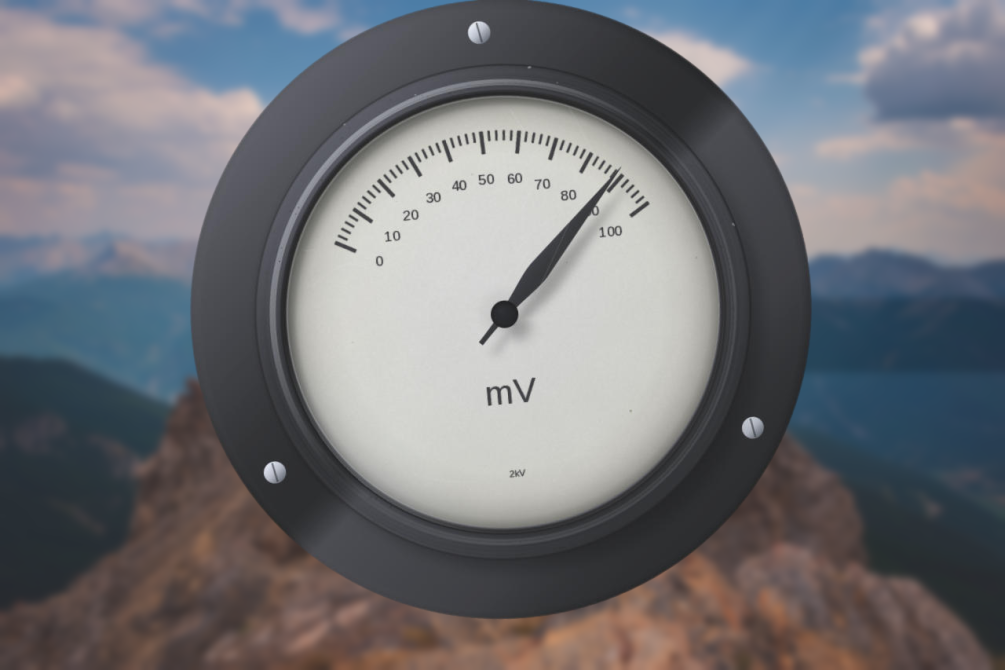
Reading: {"value": 88, "unit": "mV"}
